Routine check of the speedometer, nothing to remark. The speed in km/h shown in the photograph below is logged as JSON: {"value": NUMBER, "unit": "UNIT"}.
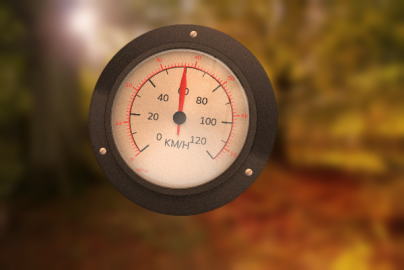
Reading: {"value": 60, "unit": "km/h"}
